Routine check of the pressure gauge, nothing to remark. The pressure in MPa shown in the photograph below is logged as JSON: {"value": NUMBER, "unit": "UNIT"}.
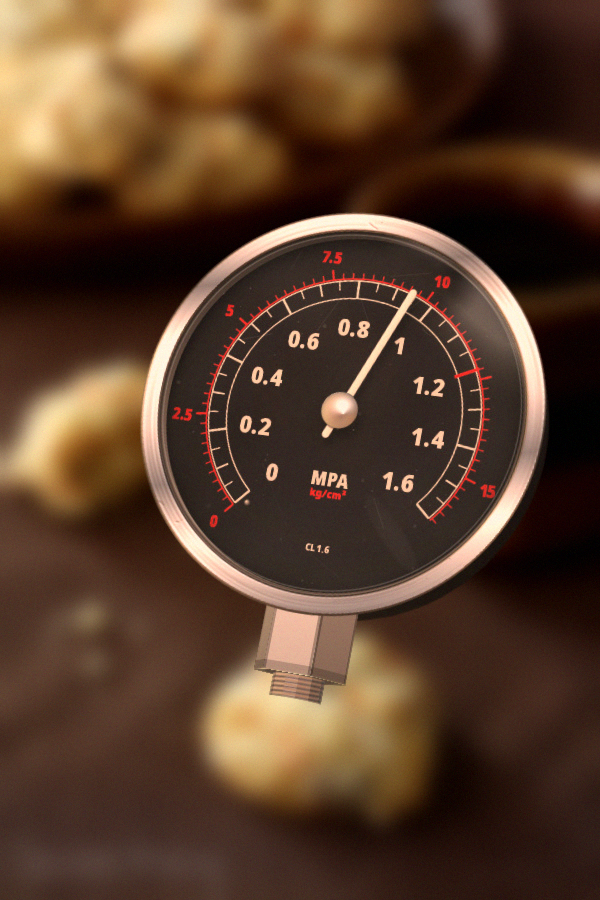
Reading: {"value": 0.95, "unit": "MPa"}
